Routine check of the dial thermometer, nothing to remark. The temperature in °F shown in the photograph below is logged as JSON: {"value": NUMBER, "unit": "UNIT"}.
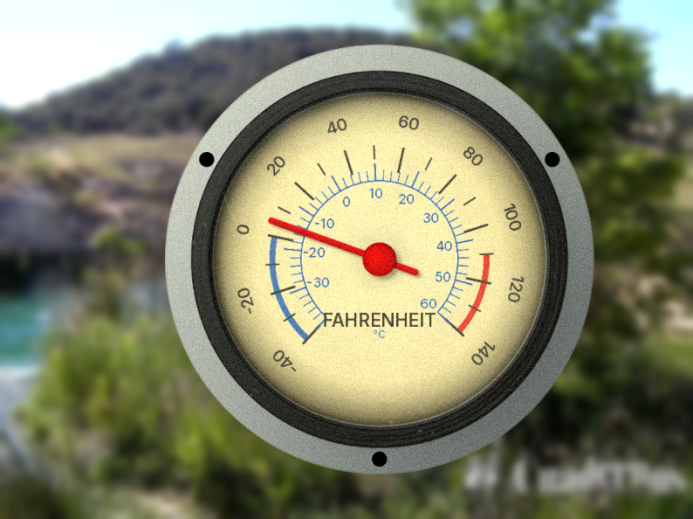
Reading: {"value": 5, "unit": "°F"}
